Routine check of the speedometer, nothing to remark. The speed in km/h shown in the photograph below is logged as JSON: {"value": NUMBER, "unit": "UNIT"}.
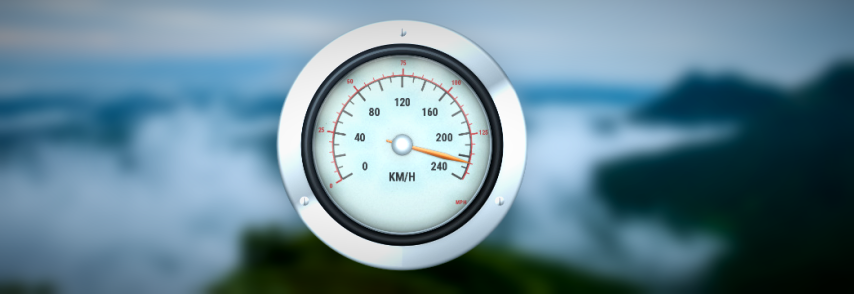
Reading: {"value": 225, "unit": "km/h"}
